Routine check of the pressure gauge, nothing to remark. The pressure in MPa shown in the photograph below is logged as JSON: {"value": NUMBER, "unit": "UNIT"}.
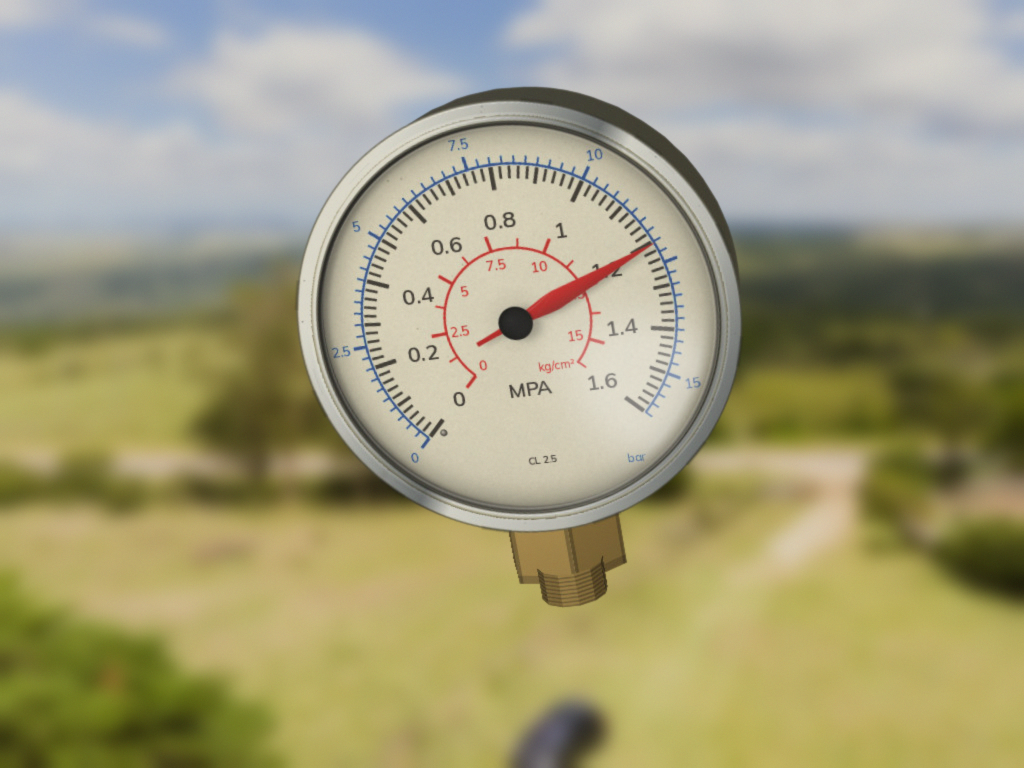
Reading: {"value": 1.2, "unit": "MPa"}
